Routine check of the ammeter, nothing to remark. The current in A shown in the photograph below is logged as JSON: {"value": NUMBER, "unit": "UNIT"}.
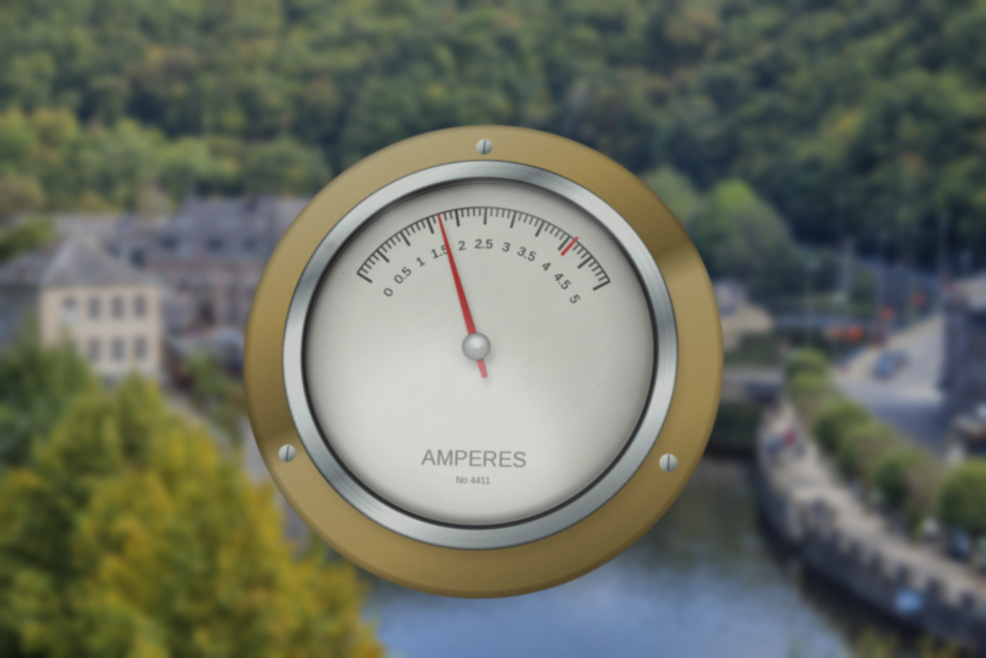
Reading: {"value": 1.7, "unit": "A"}
